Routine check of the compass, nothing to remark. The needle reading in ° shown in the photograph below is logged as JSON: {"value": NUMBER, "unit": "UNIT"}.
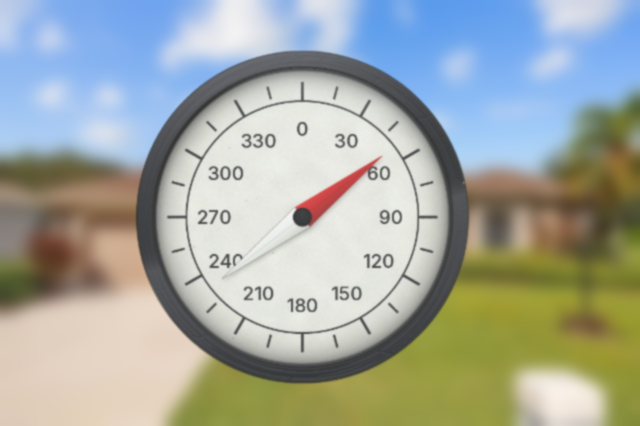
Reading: {"value": 52.5, "unit": "°"}
